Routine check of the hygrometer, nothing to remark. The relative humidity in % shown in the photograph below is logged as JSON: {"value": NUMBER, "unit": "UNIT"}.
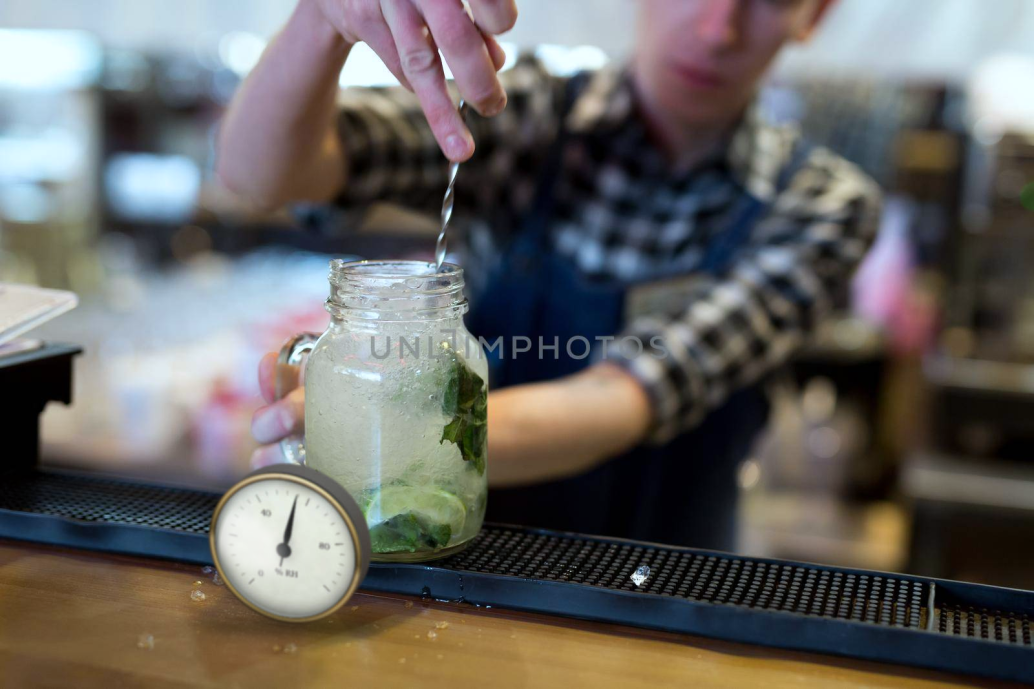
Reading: {"value": 56, "unit": "%"}
